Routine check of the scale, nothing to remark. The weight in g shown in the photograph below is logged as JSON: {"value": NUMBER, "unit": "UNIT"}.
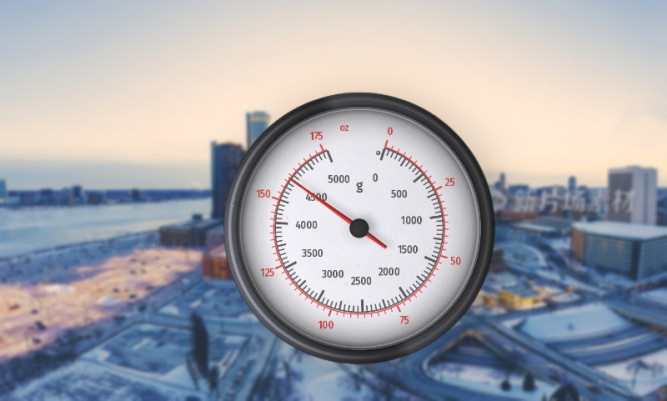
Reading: {"value": 4500, "unit": "g"}
